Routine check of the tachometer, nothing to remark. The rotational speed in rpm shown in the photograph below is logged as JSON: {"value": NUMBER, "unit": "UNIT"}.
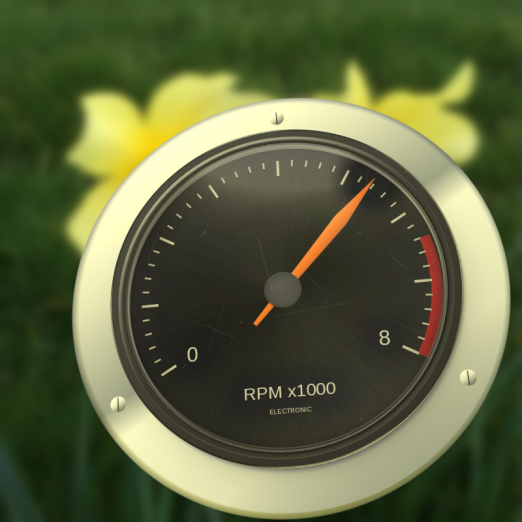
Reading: {"value": 5400, "unit": "rpm"}
